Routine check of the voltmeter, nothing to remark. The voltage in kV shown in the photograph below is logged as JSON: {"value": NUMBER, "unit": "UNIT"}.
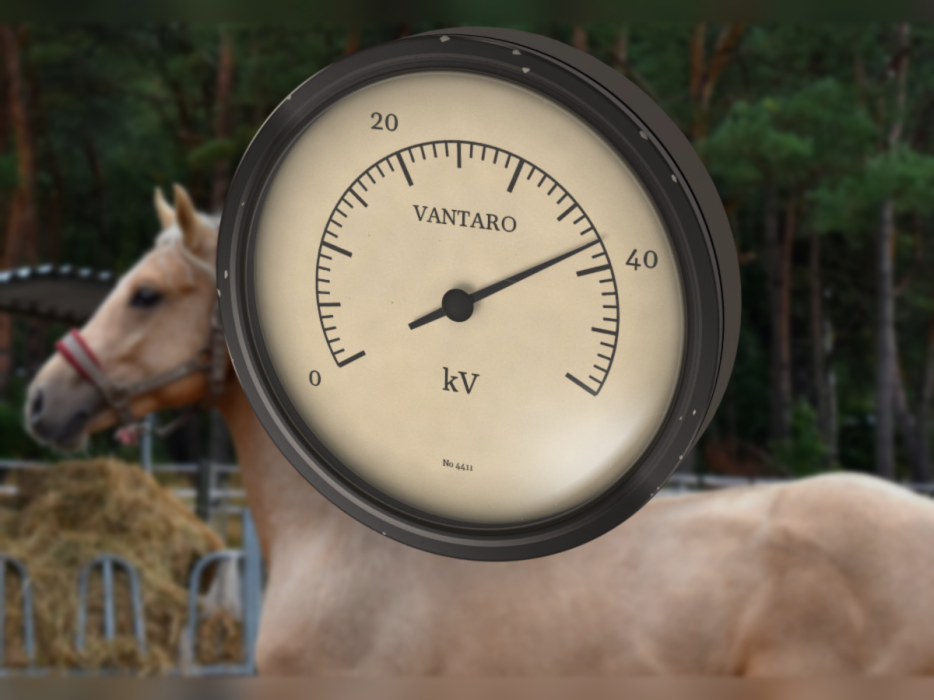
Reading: {"value": 38, "unit": "kV"}
